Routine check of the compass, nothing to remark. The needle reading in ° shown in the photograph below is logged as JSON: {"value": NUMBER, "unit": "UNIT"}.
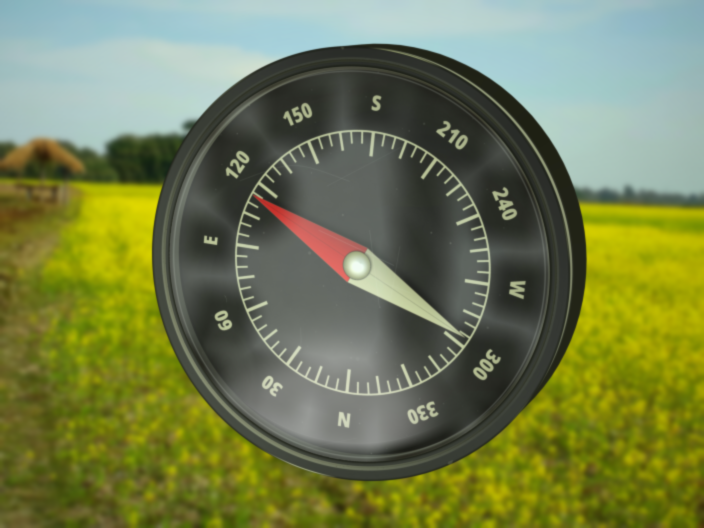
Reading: {"value": 115, "unit": "°"}
